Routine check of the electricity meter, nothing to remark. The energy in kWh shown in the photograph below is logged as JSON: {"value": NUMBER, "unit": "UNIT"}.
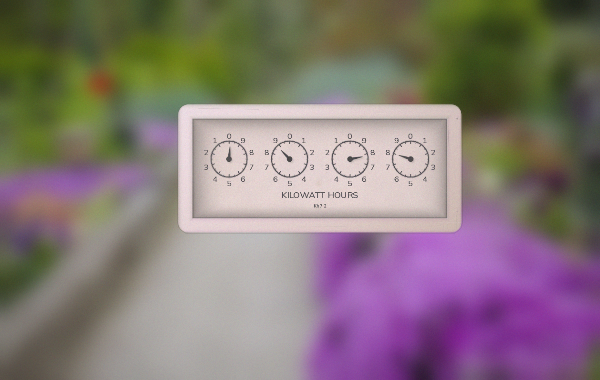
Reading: {"value": 9878, "unit": "kWh"}
